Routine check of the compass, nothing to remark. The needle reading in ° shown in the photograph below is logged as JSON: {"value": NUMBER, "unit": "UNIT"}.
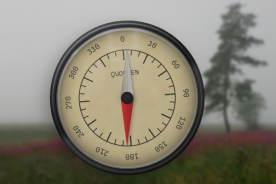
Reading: {"value": 185, "unit": "°"}
